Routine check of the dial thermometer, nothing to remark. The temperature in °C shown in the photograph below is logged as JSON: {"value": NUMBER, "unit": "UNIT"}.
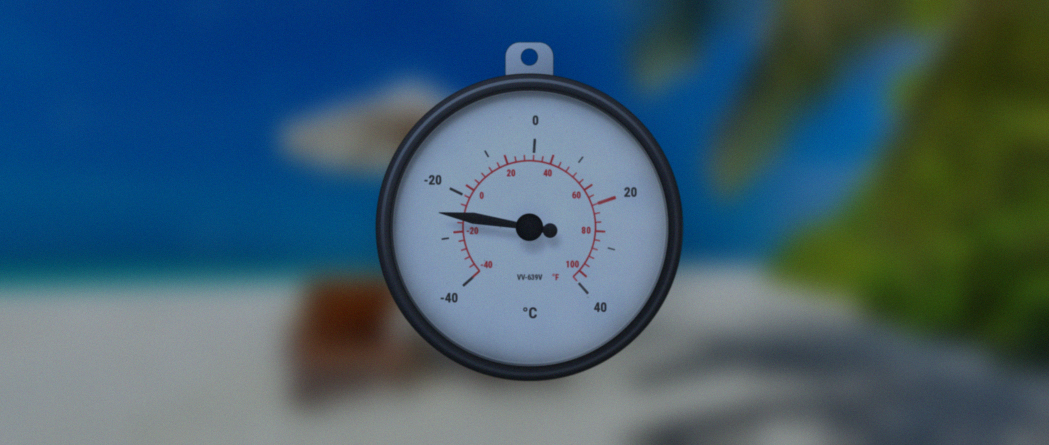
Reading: {"value": -25, "unit": "°C"}
